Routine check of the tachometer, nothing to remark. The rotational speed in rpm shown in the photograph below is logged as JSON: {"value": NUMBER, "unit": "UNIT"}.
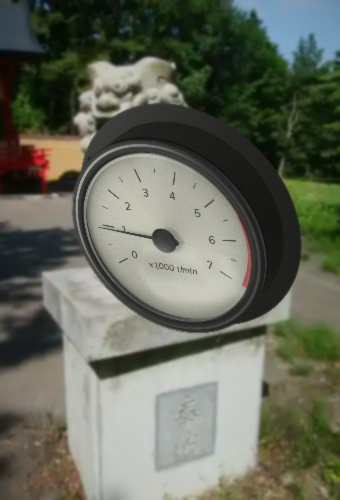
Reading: {"value": 1000, "unit": "rpm"}
